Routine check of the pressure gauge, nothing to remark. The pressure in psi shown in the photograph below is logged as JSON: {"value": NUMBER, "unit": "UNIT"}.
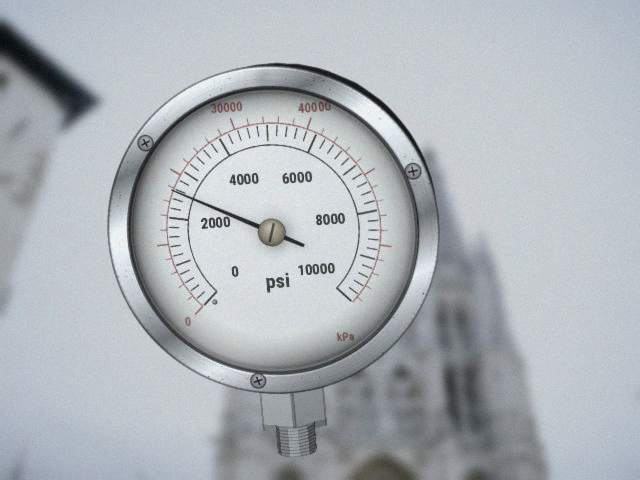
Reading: {"value": 2600, "unit": "psi"}
